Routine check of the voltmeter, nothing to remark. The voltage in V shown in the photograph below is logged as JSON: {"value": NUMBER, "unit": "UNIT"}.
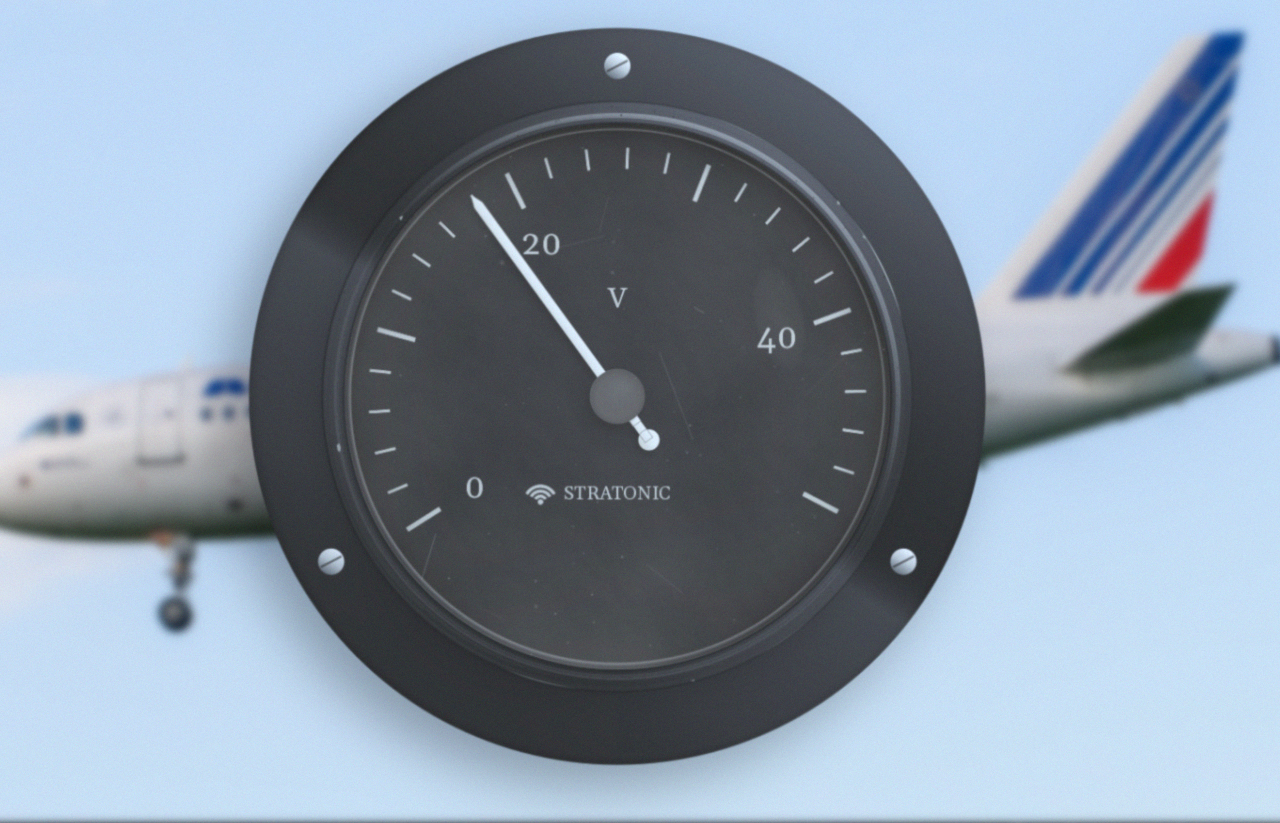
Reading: {"value": 18, "unit": "V"}
